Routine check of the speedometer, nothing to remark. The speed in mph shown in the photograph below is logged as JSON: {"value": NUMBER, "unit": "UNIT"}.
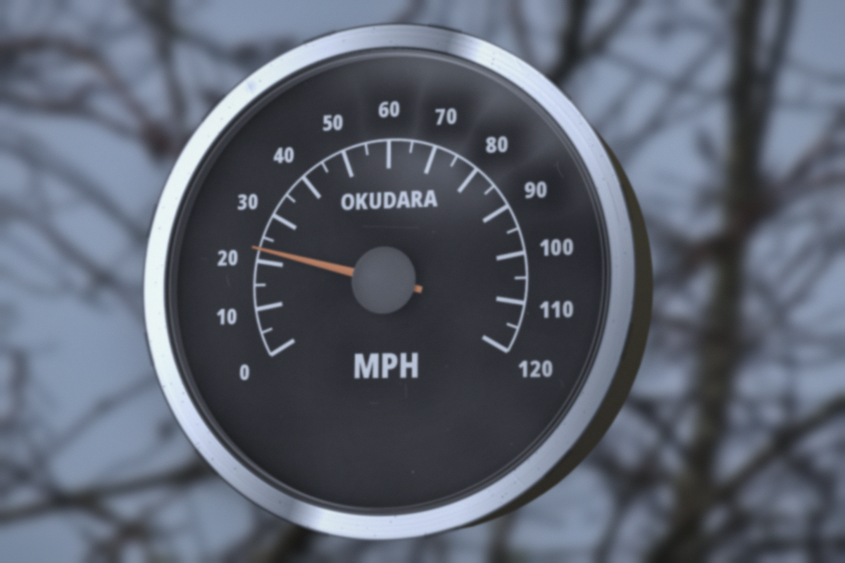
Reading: {"value": 22.5, "unit": "mph"}
